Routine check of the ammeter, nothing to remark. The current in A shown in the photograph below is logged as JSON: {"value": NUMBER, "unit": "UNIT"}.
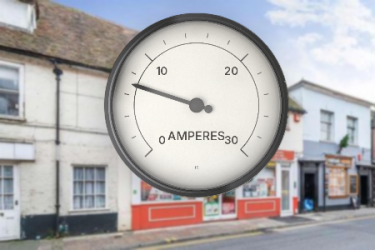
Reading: {"value": 7, "unit": "A"}
